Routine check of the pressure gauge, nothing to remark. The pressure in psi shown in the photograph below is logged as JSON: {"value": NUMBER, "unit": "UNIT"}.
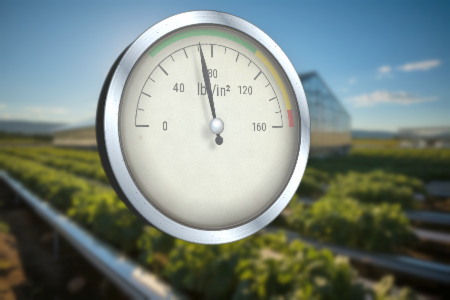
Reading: {"value": 70, "unit": "psi"}
